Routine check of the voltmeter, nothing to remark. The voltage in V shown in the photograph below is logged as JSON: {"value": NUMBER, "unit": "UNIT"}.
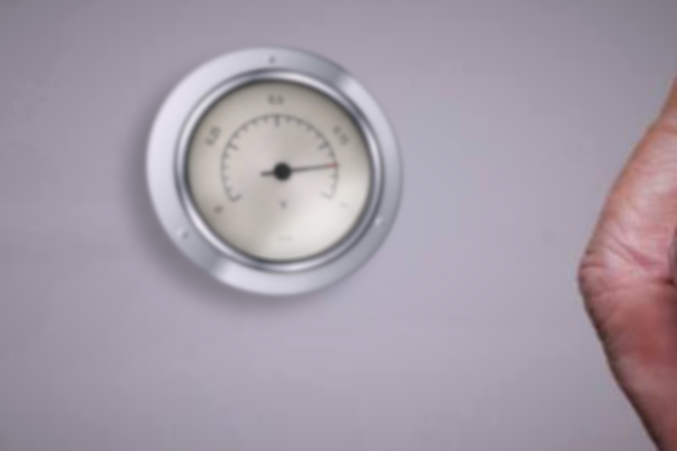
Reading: {"value": 0.85, "unit": "V"}
